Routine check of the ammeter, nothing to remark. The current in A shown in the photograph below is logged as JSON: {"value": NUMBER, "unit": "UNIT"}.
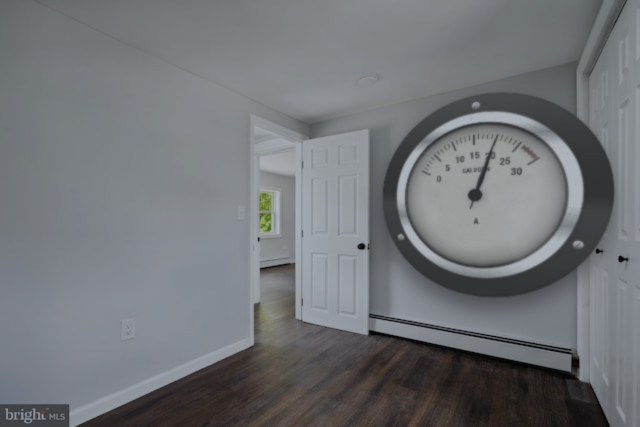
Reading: {"value": 20, "unit": "A"}
